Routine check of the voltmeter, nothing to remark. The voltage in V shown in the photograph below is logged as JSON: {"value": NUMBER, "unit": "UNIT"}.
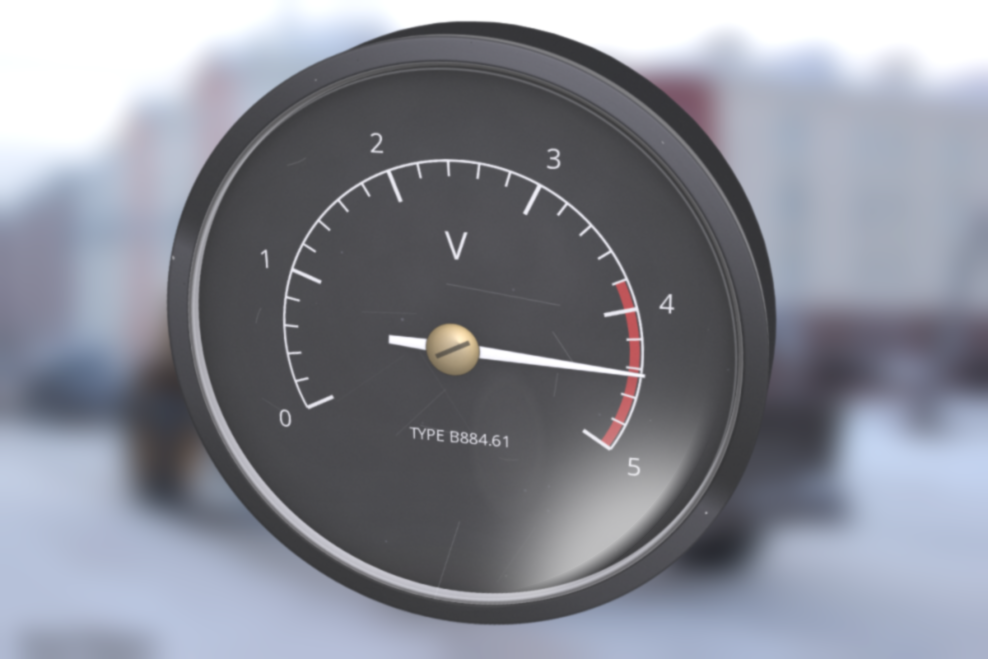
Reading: {"value": 4.4, "unit": "V"}
